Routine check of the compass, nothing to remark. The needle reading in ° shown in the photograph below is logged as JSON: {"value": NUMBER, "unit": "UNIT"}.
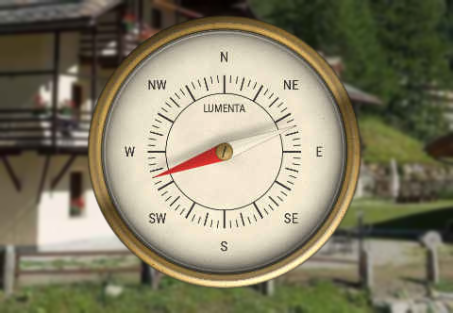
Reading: {"value": 250, "unit": "°"}
